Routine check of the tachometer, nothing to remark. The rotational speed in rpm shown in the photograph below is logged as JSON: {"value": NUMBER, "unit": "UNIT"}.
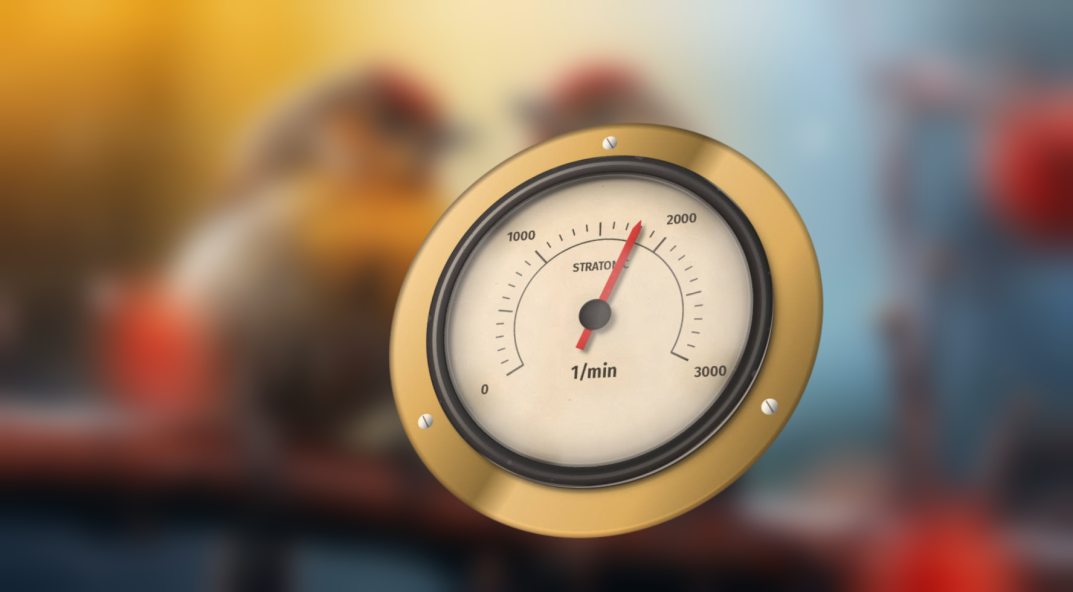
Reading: {"value": 1800, "unit": "rpm"}
